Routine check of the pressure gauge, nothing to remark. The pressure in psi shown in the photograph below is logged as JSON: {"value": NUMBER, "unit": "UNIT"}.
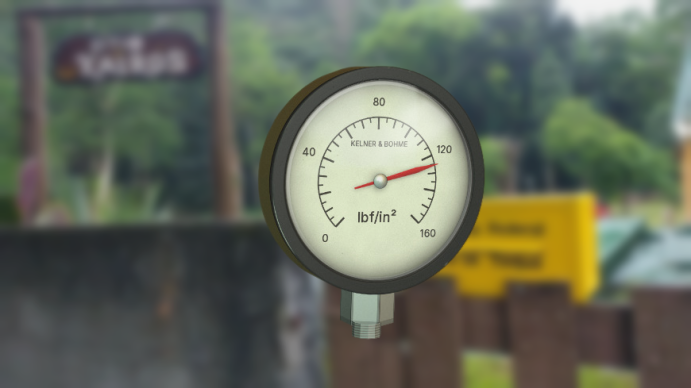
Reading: {"value": 125, "unit": "psi"}
